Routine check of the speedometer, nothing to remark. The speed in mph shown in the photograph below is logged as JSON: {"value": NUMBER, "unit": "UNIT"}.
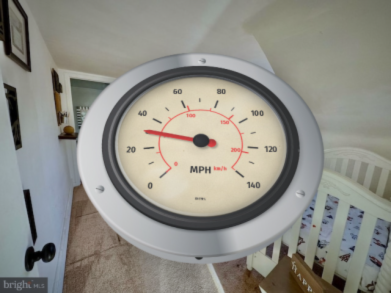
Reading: {"value": 30, "unit": "mph"}
